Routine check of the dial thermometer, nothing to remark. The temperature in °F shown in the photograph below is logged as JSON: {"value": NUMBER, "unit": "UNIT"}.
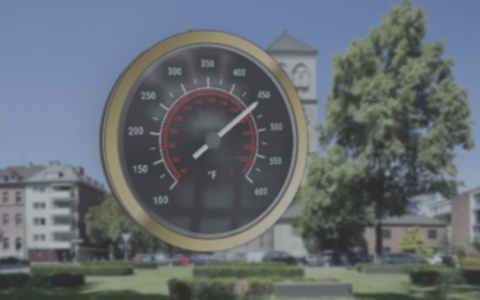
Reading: {"value": 450, "unit": "°F"}
